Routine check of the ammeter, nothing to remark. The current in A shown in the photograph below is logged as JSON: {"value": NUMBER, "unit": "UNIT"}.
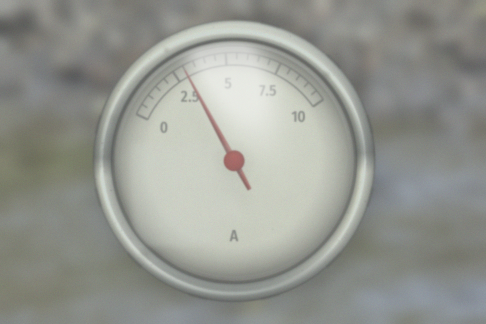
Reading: {"value": 3, "unit": "A"}
